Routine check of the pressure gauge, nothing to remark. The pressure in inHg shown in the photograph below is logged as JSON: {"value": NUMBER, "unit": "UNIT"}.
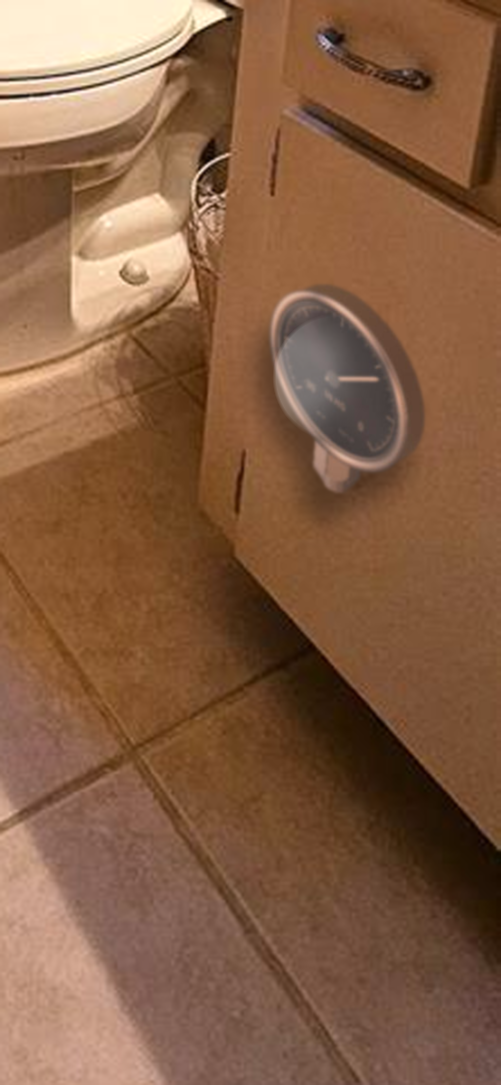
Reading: {"value": -9, "unit": "inHg"}
